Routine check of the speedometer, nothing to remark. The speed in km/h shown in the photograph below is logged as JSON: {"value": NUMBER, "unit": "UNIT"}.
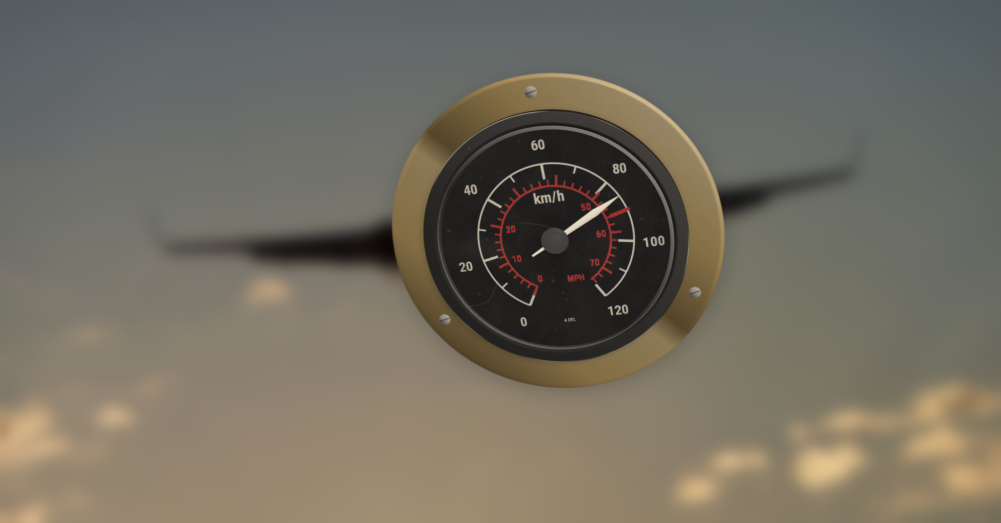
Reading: {"value": 85, "unit": "km/h"}
